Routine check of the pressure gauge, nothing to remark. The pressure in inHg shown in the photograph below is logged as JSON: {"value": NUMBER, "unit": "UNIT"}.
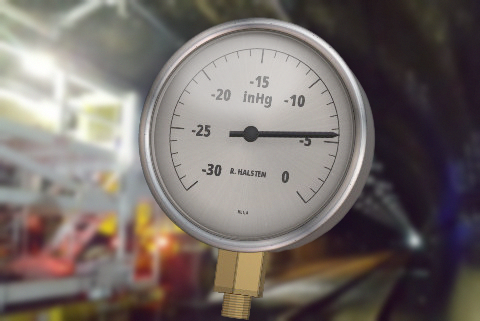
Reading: {"value": -5.5, "unit": "inHg"}
